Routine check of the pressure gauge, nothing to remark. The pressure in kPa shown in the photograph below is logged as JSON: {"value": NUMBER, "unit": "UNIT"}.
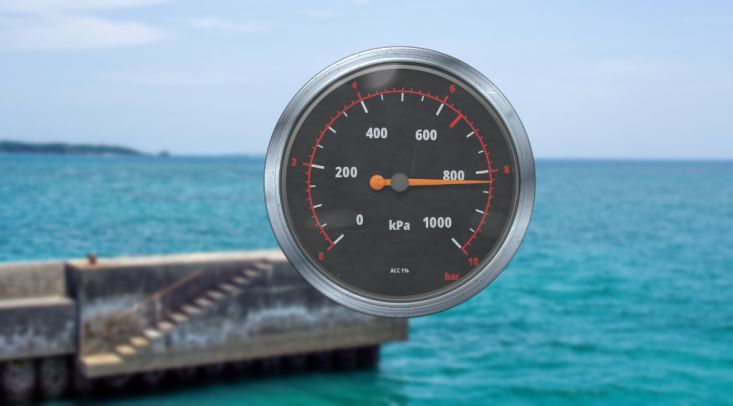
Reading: {"value": 825, "unit": "kPa"}
